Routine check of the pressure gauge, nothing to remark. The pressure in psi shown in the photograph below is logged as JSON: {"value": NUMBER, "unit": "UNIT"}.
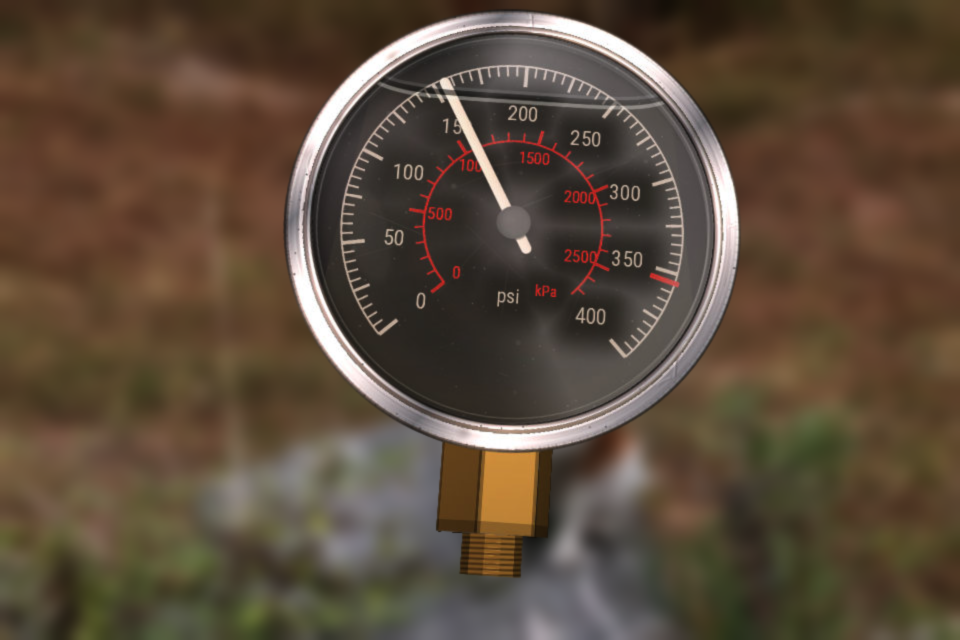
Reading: {"value": 155, "unit": "psi"}
